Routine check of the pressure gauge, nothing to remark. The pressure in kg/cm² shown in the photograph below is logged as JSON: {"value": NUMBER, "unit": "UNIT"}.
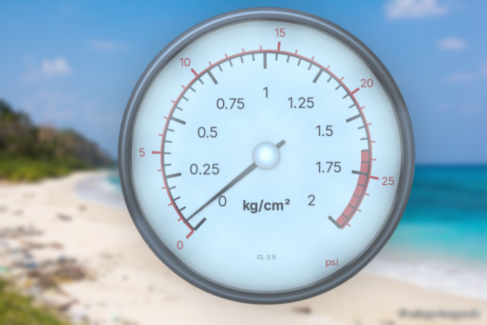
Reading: {"value": 0.05, "unit": "kg/cm²"}
